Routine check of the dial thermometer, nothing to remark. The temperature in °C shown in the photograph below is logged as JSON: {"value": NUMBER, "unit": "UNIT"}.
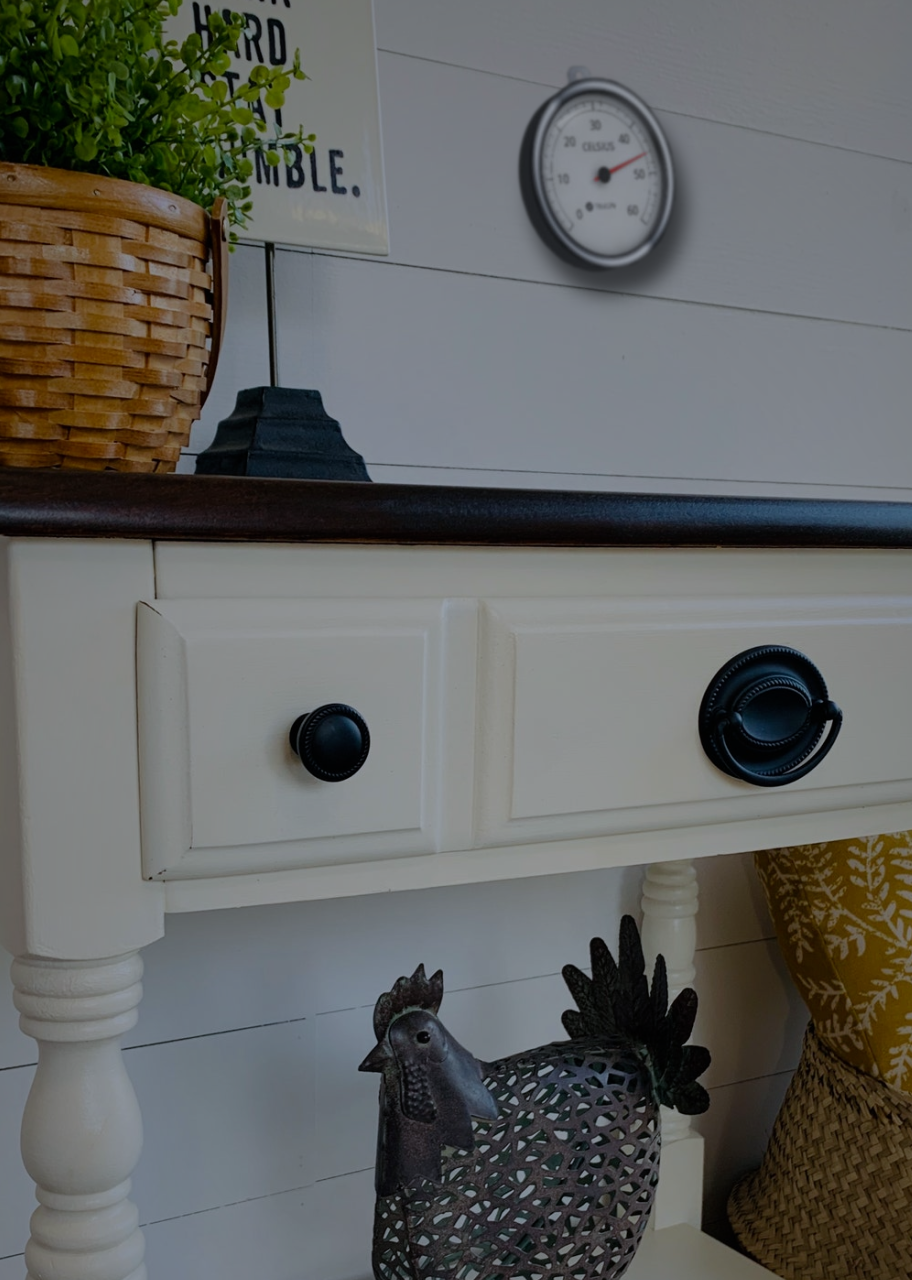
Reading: {"value": 46, "unit": "°C"}
